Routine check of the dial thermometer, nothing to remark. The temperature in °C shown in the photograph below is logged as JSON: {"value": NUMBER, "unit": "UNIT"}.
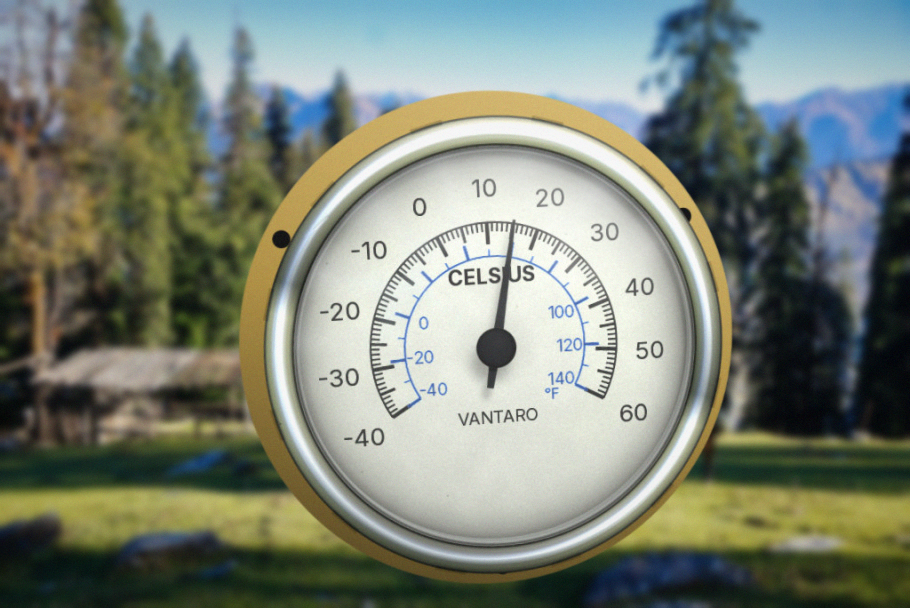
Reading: {"value": 15, "unit": "°C"}
